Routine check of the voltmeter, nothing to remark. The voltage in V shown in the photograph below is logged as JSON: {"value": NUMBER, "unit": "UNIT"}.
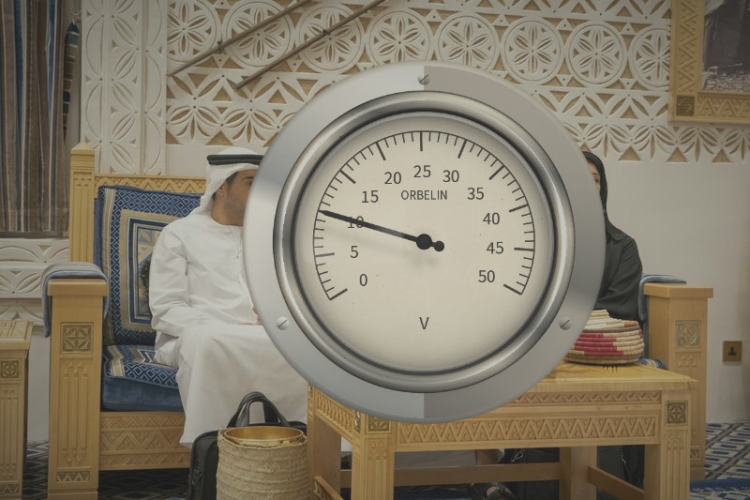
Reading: {"value": 10, "unit": "V"}
